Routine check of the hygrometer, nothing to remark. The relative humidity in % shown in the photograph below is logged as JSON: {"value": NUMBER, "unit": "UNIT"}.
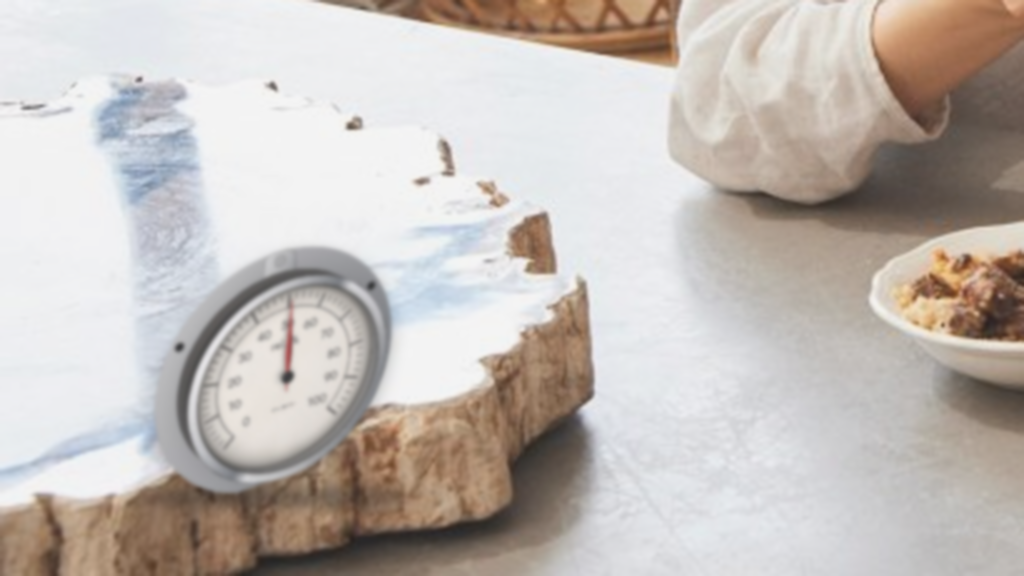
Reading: {"value": 50, "unit": "%"}
